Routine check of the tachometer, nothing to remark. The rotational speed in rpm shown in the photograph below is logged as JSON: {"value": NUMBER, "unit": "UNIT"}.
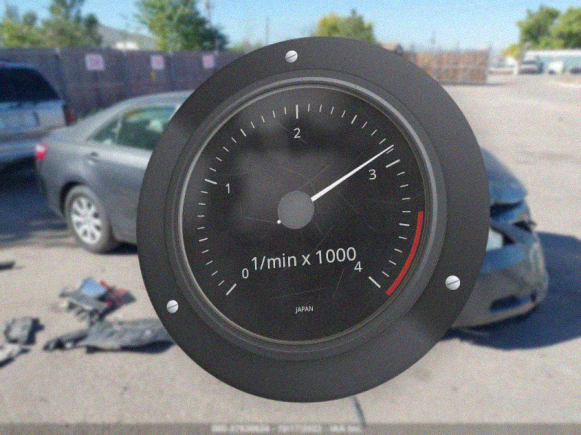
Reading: {"value": 2900, "unit": "rpm"}
